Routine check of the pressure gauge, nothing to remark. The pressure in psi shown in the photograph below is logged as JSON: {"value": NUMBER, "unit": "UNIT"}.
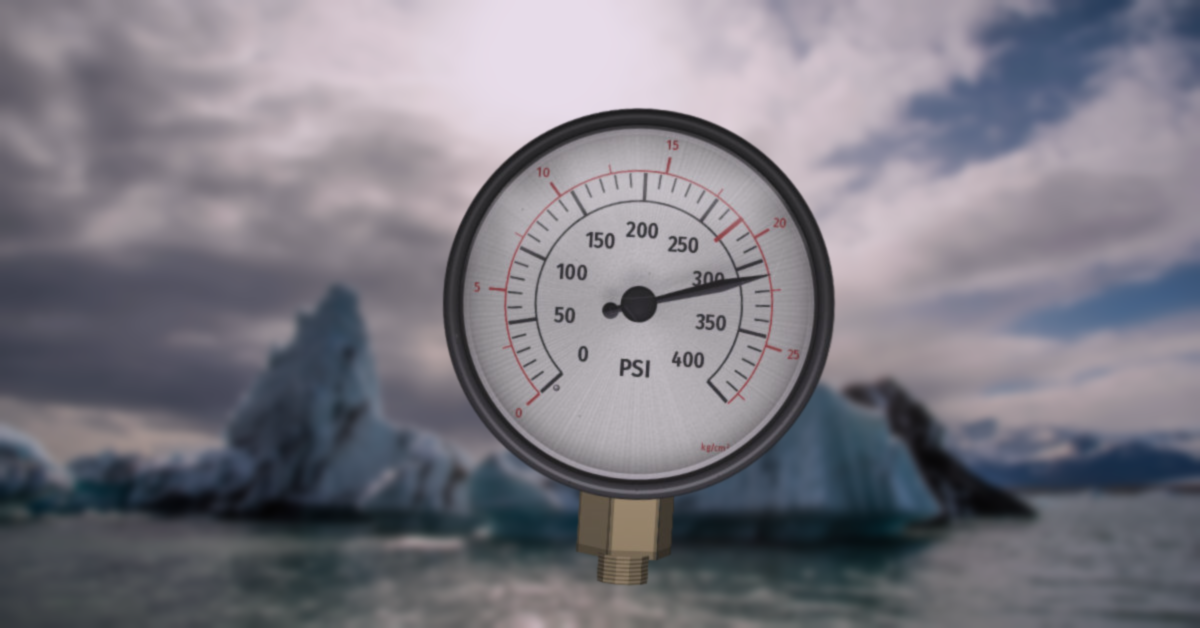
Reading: {"value": 310, "unit": "psi"}
